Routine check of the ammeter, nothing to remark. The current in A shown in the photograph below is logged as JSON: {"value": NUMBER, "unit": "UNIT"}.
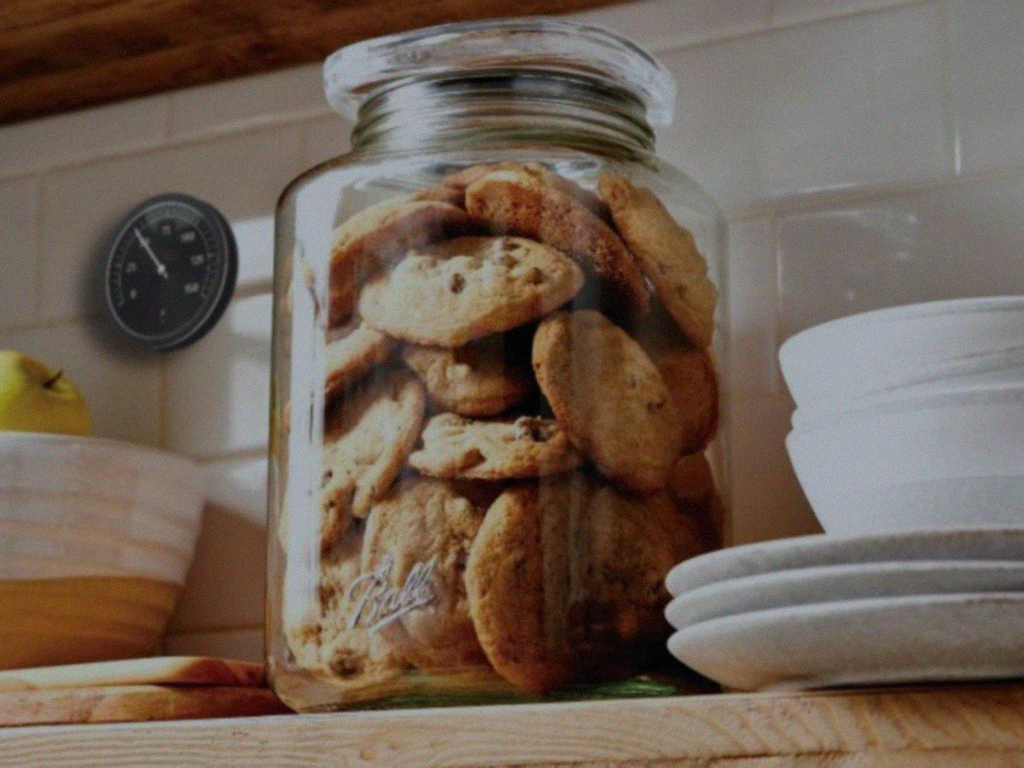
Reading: {"value": 50, "unit": "A"}
